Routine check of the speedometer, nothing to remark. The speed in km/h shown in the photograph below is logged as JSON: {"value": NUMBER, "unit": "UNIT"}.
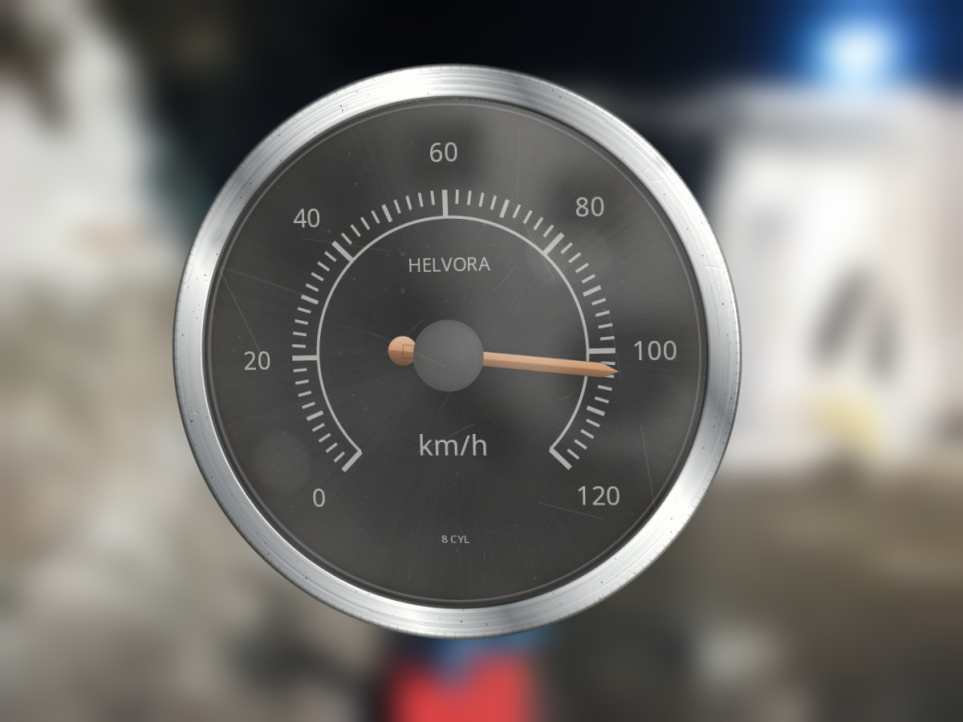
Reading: {"value": 103, "unit": "km/h"}
